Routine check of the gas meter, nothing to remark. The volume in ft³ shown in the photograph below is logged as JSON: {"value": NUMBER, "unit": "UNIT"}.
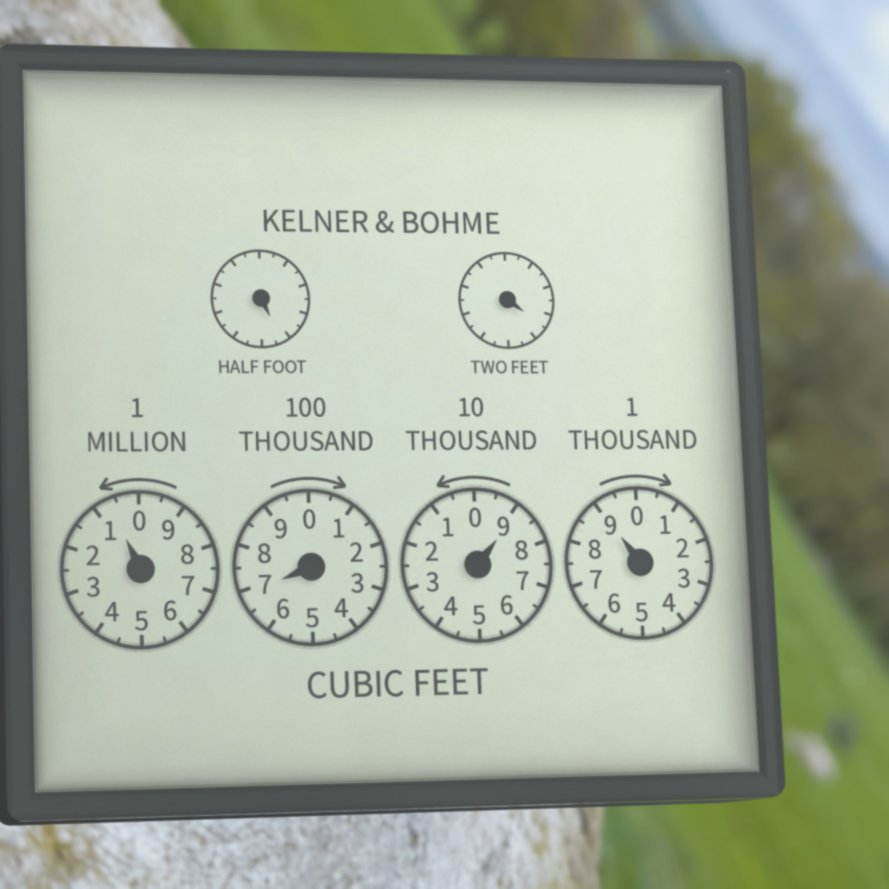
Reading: {"value": 68900, "unit": "ft³"}
